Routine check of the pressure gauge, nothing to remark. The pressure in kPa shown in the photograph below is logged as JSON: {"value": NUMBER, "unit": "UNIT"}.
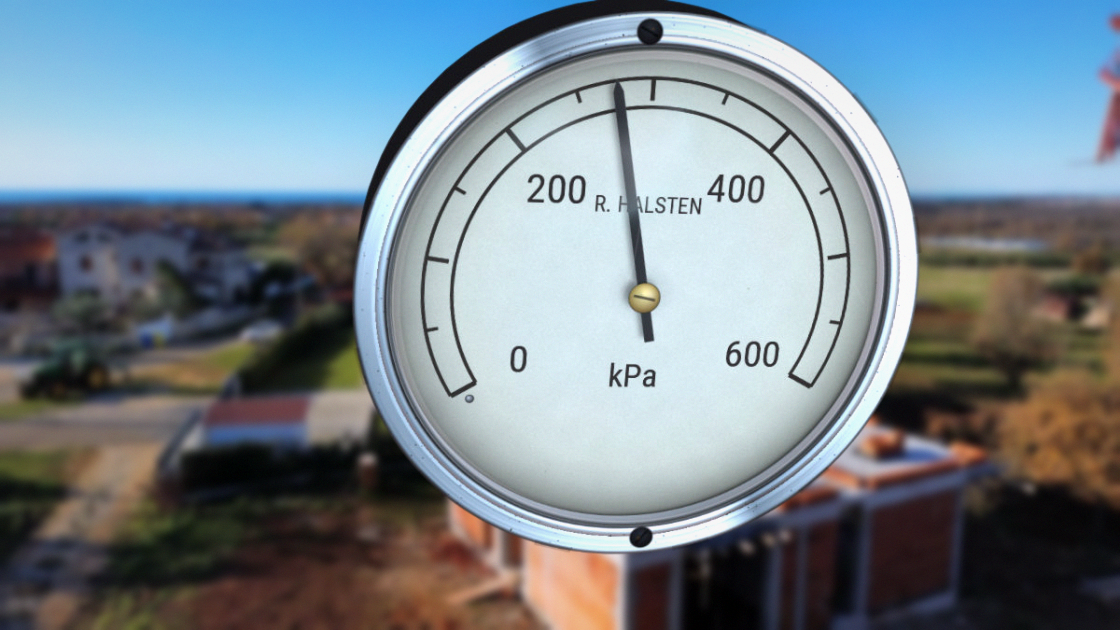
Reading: {"value": 275, "unit": "kPa"}
